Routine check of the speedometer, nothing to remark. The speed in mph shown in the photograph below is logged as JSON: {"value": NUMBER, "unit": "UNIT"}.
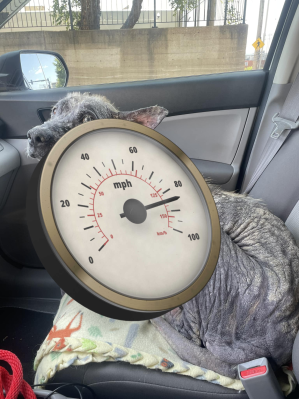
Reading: {"value": 85, "unit": "mph"}
